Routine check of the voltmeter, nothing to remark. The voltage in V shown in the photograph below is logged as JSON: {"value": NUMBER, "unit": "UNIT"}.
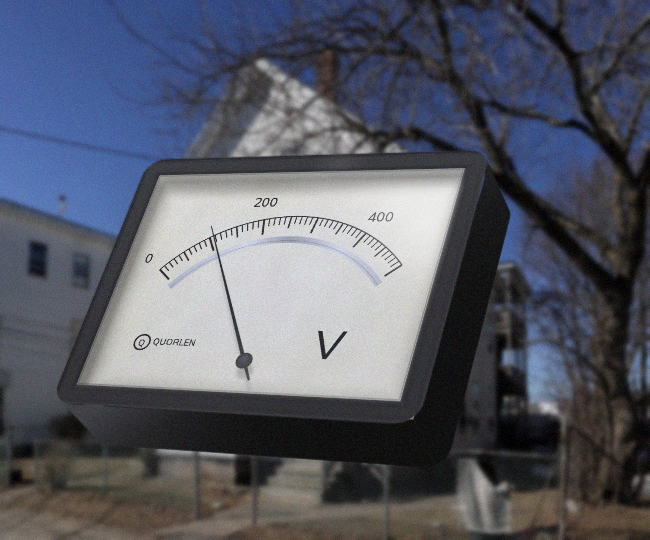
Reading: {"value": 110, "unit": "V"}
